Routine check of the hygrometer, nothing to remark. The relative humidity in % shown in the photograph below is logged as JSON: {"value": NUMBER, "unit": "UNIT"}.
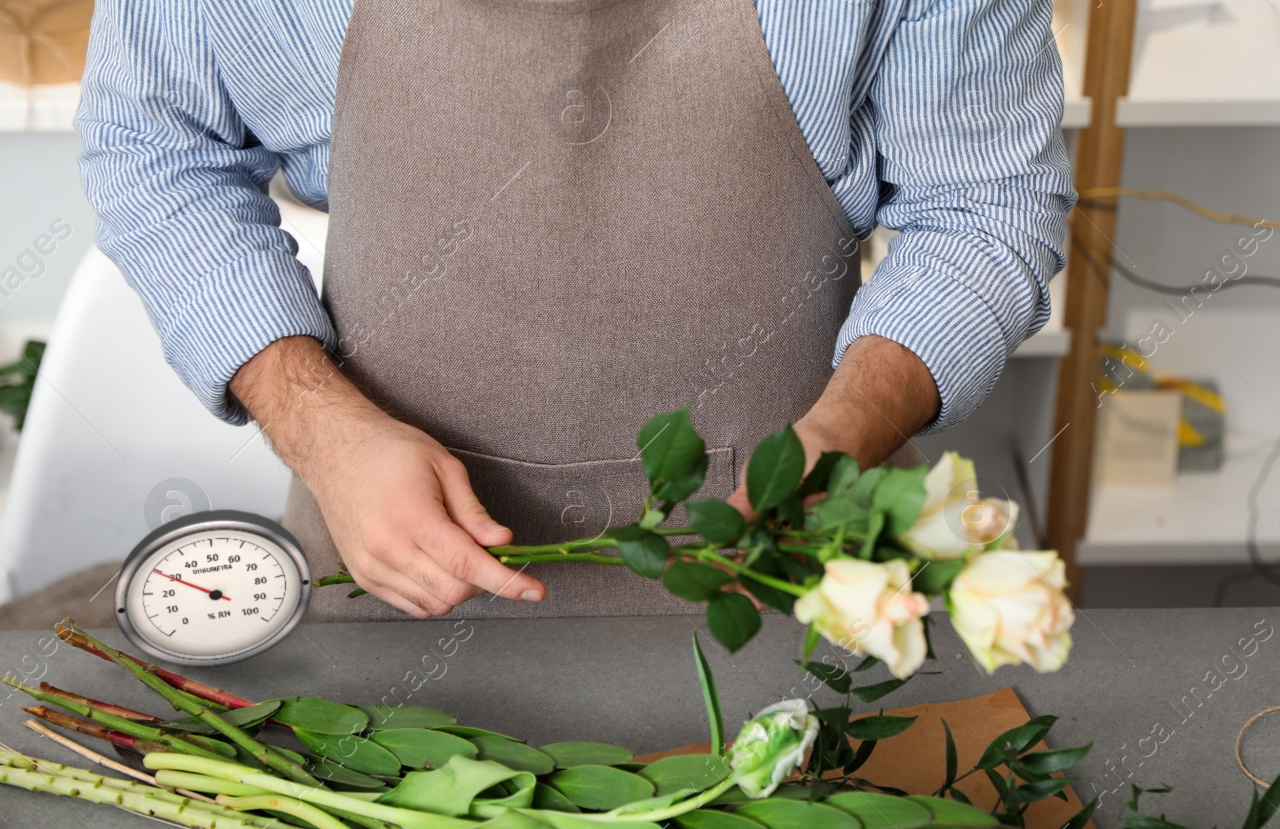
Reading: {"value": 30, "unit": "%"}
